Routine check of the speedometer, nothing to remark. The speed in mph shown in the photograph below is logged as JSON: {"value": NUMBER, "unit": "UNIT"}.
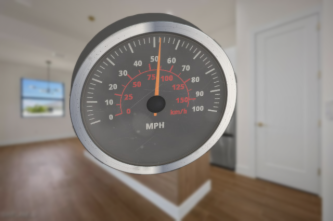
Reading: {"value": 52, "unit": "mph"}
